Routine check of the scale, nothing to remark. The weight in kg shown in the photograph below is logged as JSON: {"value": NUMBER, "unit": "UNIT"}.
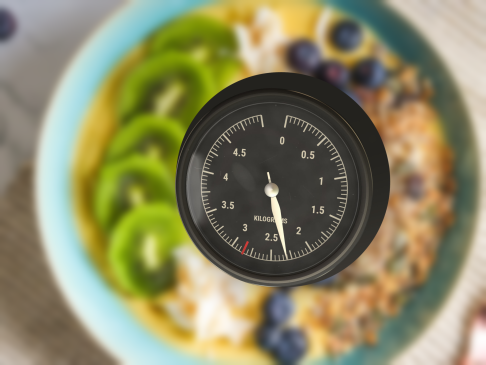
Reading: {"value": 2.3, "unit": "kg"}
